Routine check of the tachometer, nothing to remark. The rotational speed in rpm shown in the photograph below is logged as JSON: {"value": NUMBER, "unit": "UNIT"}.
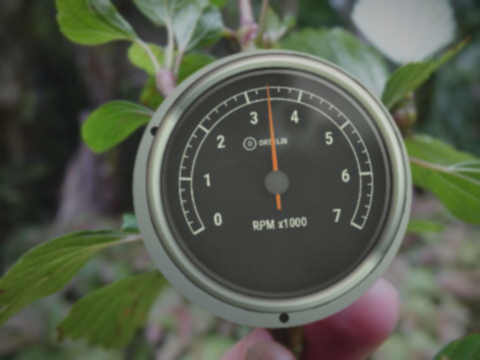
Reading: {"value": 3400, "unit": "rpm"}
